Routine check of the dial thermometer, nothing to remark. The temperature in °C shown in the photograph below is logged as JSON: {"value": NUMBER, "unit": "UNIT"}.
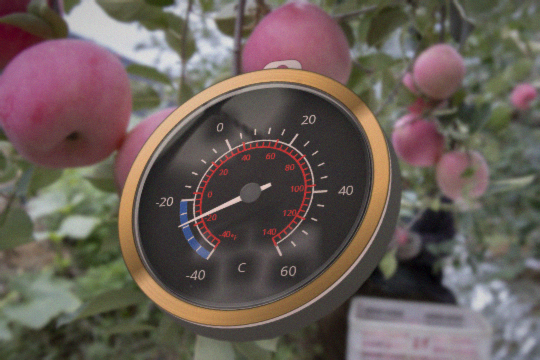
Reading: {"value": -28, "unit": "°C"}
